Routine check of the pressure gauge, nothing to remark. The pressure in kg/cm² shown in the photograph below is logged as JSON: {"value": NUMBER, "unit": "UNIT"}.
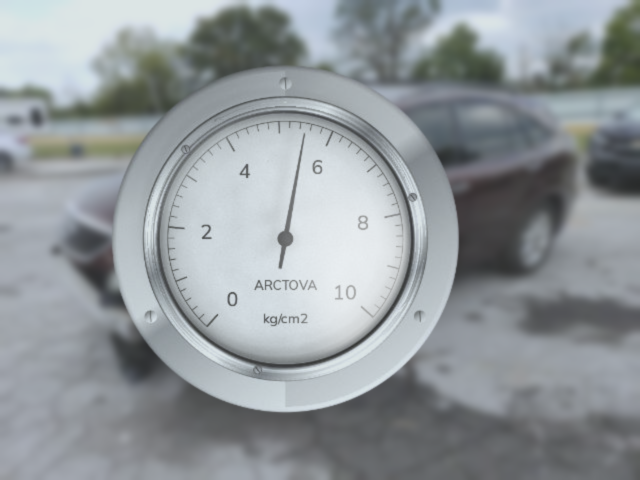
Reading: {"value": 5.5, "unit": "kg/cm²"}
